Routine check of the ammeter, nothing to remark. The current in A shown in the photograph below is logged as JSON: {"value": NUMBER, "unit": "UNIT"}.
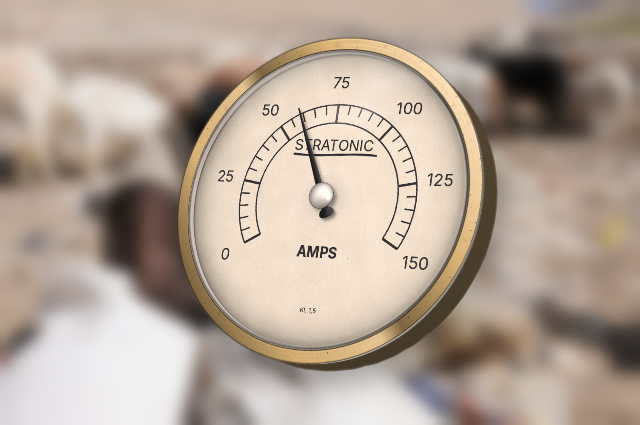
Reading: {"value": 60, "unit": "A"}
